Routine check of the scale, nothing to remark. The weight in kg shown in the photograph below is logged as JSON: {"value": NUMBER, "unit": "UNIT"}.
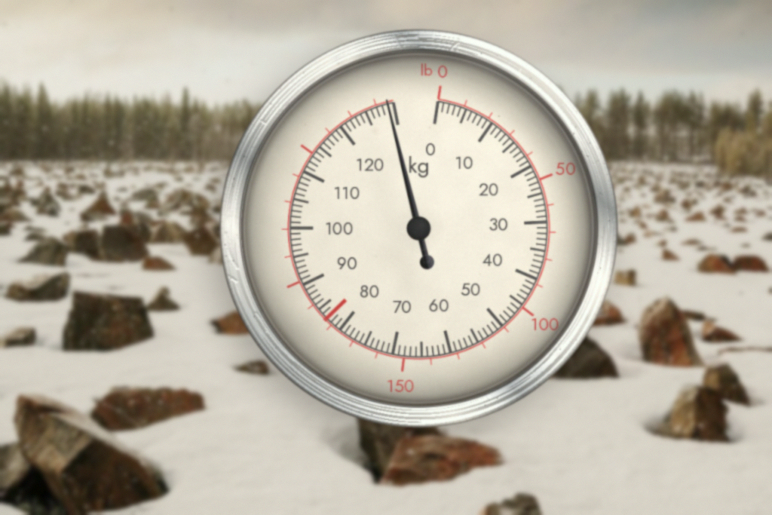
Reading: {"value": 129, "unit": "kg"}
